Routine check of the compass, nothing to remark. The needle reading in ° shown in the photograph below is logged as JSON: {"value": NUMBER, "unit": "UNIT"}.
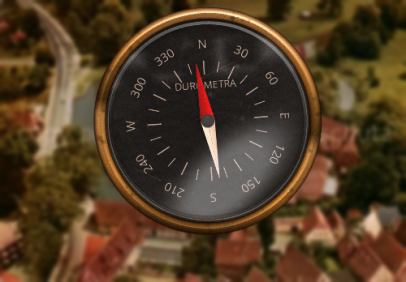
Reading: {"value": 352.5, "unit": "°"}
